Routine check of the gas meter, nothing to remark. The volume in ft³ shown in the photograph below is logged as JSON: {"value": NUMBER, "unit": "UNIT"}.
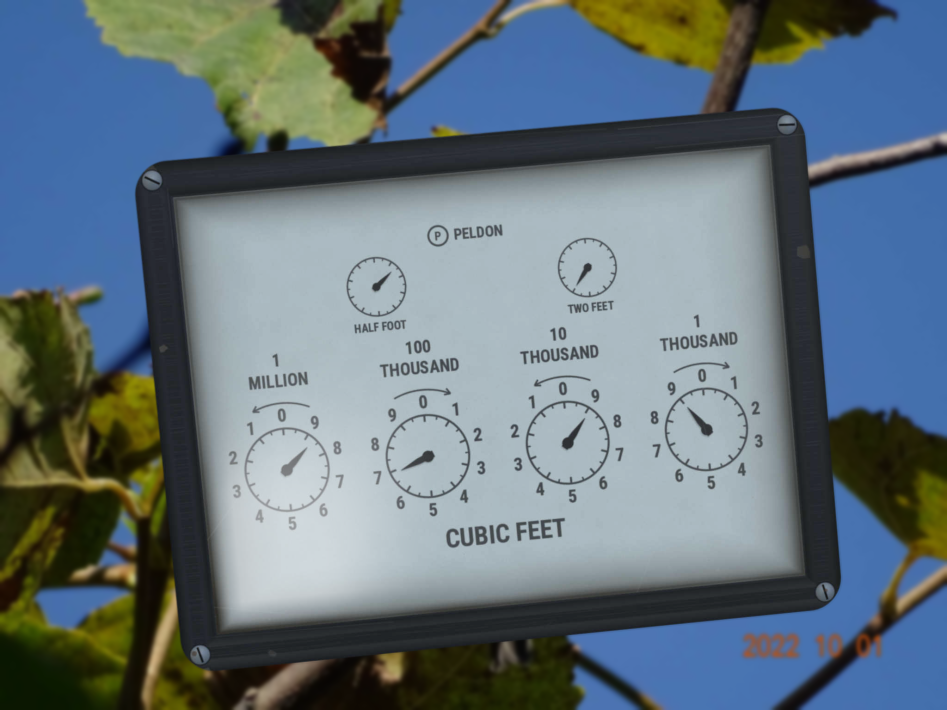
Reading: {"value": 868900, "unit": "ft³"}
